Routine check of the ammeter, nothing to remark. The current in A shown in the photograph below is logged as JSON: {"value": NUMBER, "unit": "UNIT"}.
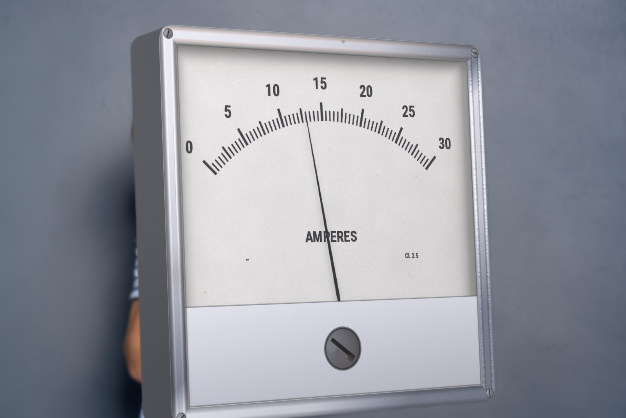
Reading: {"value": 12.5, "unit": "A"}
